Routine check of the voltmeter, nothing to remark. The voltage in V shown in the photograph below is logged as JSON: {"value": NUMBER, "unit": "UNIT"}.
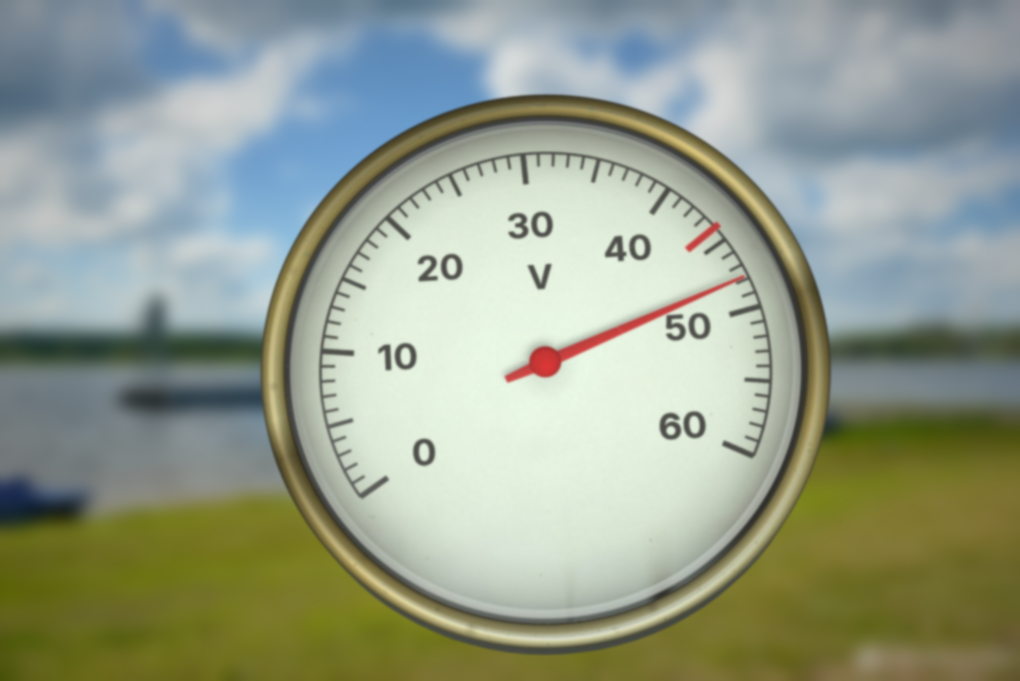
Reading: {"value": 48, "unit": "V"}
